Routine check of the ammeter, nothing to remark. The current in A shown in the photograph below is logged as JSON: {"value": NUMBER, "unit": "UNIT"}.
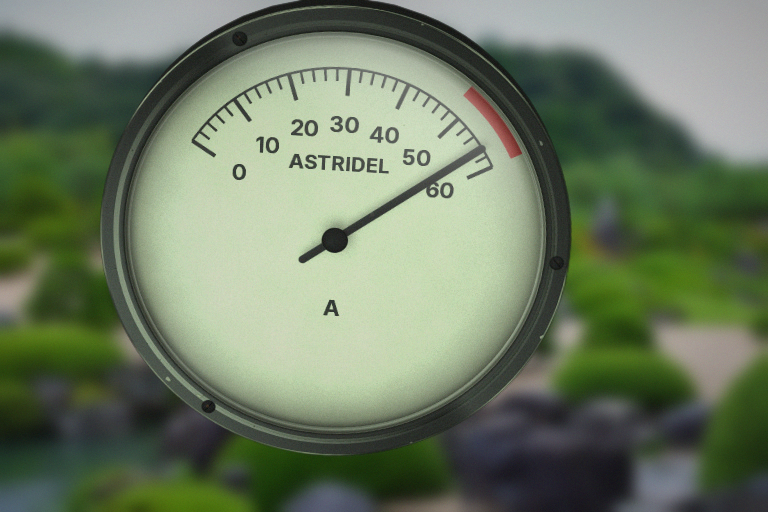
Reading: {"value": 56, "unit": "A"}
